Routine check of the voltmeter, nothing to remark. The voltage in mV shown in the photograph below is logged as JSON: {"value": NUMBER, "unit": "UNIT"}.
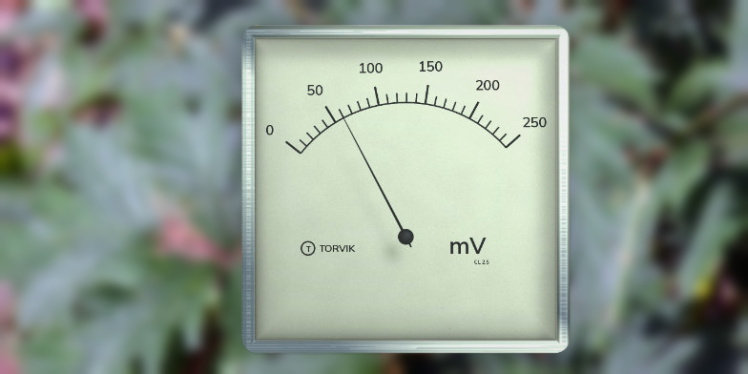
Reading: {"value": 60, "unit": "mV"}
